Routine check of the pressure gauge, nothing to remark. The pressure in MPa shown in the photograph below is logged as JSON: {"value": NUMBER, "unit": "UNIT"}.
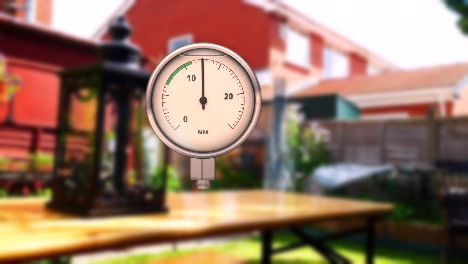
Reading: {"value": 12.5, "unit": "MPa"}
